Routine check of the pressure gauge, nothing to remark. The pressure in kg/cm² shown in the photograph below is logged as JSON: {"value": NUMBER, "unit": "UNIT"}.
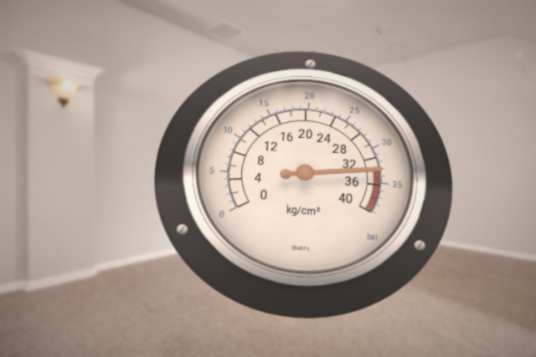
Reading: {"value": 34, "unit": "kg/cm²"}
